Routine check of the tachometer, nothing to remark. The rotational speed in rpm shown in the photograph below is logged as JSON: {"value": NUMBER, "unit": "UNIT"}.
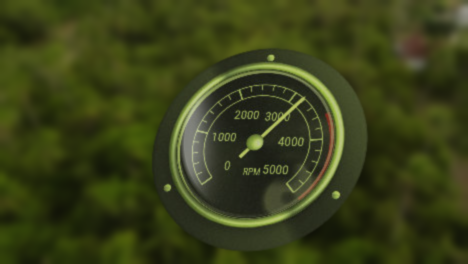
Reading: {"value": 3200, "unit": "rpm"}
